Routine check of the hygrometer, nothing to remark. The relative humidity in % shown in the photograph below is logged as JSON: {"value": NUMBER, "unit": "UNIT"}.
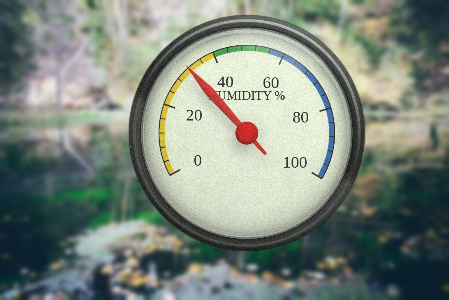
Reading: {"value": 32, "unit": "%"}
